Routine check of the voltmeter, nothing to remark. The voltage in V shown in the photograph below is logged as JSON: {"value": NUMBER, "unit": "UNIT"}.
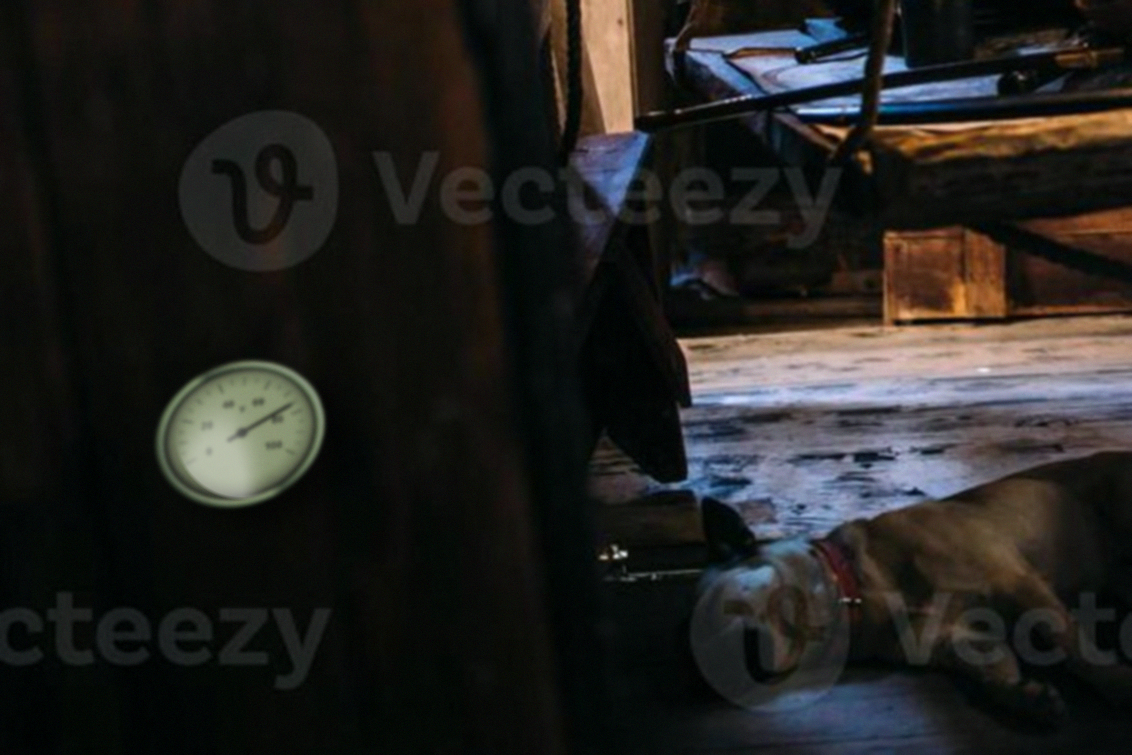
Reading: {"value": 75, "unit": "V"}
